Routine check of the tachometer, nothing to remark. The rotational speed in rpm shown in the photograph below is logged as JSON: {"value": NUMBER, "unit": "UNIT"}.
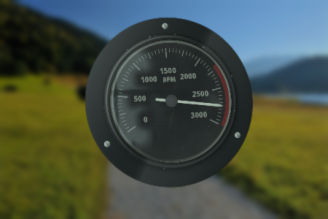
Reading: {"value": 2750, "unit": "rpm"}
